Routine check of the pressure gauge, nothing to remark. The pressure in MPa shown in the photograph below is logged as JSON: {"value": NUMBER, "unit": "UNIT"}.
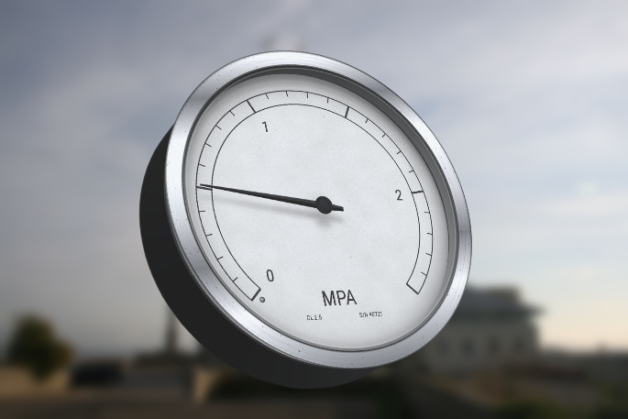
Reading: {"value": 0.5, "unit": "MPa"}
